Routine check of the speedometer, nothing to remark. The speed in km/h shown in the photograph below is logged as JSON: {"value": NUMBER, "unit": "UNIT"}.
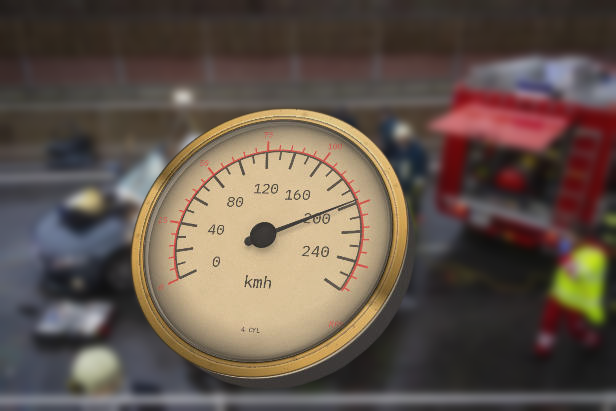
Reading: {"value": 200, "unit": "km/h"}
